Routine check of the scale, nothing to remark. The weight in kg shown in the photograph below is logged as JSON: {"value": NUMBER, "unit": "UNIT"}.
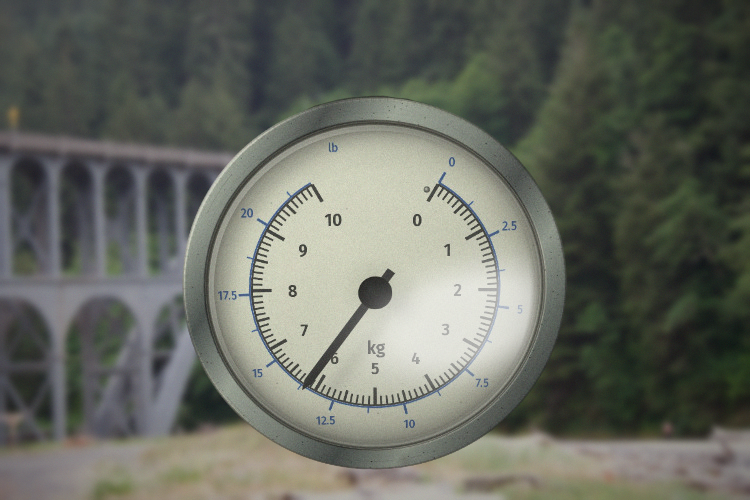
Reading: {"value": 6.2, "unit": "kg"}
